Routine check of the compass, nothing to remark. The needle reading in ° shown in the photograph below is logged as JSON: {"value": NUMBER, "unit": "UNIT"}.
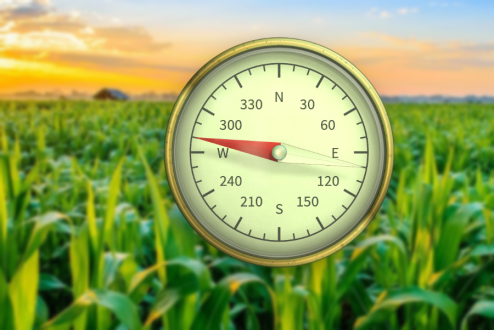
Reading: {"value": 280, "unit": "°"}
